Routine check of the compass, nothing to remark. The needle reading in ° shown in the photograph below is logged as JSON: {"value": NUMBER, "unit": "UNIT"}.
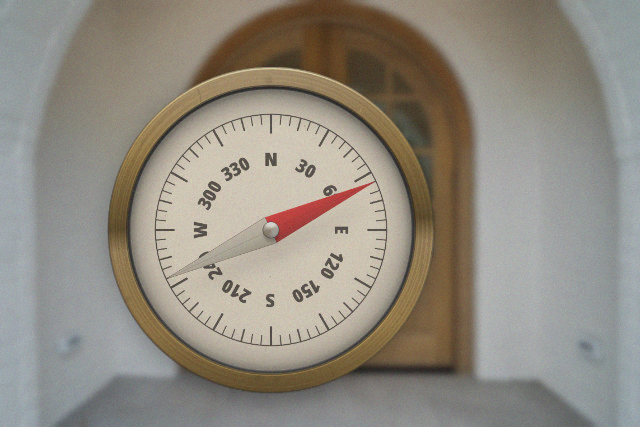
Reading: {"value": 65, "unit": "°"}
